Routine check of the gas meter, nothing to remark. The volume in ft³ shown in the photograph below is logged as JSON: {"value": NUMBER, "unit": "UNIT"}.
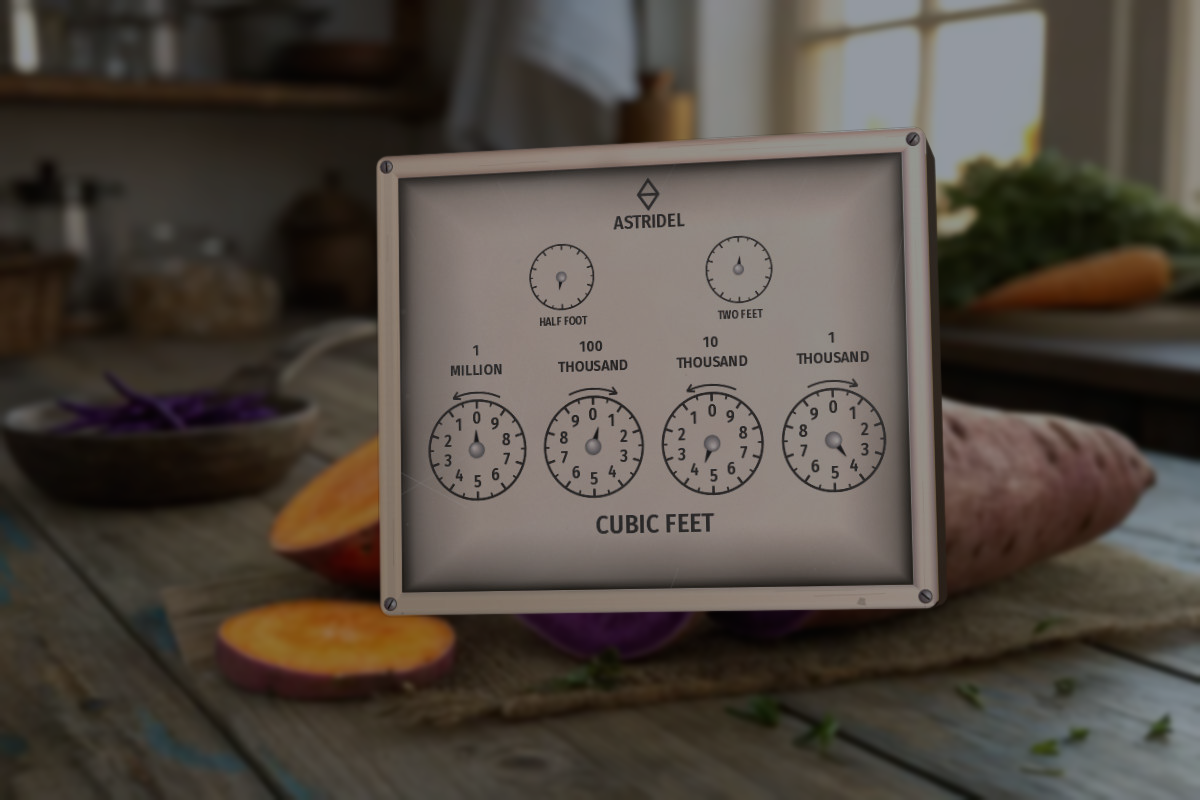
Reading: {"value": 4400, "unit": "ft³"}
